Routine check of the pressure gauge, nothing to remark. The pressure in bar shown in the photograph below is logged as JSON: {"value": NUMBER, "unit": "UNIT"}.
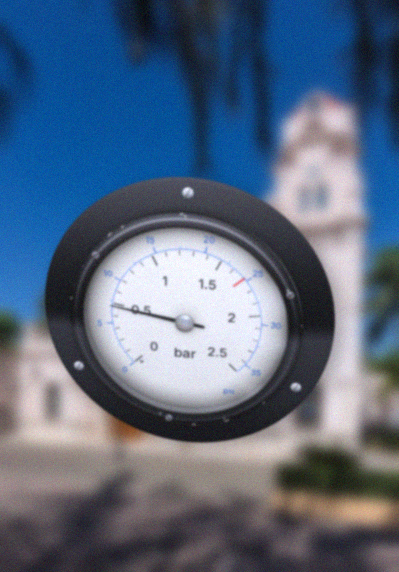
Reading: {"value": 0.5, "unit": "bar"}
